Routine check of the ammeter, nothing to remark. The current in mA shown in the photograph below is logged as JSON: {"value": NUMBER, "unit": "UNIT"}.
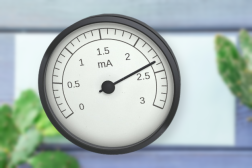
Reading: {"value": 2.35, "unit": "mA"}
